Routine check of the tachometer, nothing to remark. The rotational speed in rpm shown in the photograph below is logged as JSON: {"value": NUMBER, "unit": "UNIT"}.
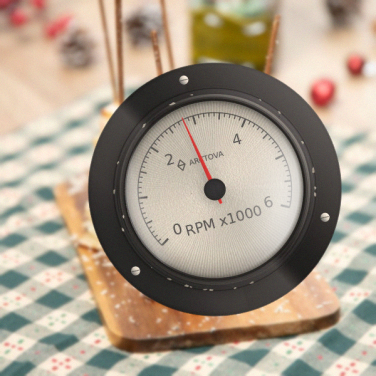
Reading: {"value": 2800, "unit": "rpm"}
